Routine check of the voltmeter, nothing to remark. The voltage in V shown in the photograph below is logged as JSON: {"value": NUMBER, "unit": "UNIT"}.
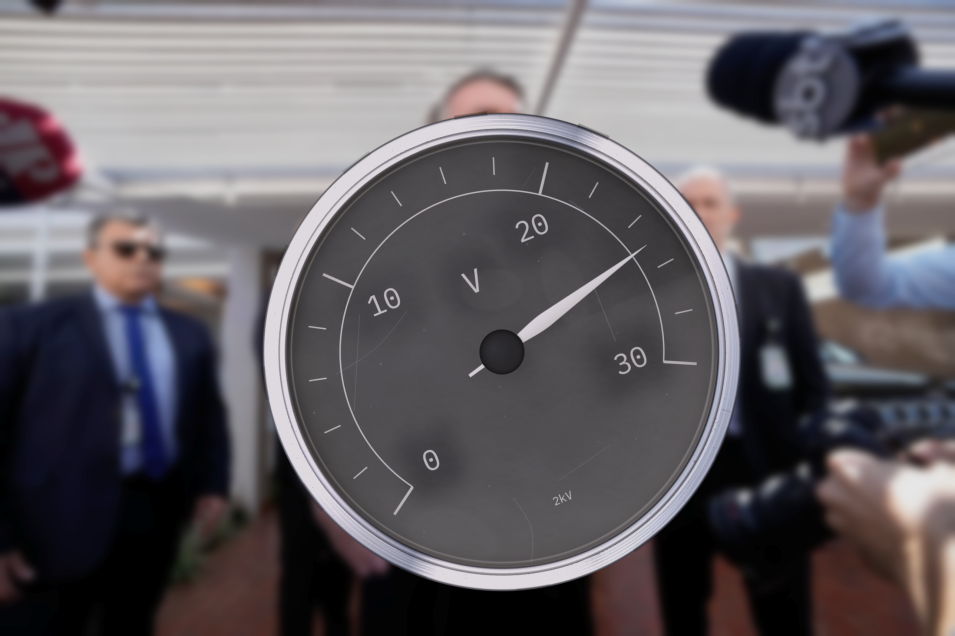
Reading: {"value": 25, "unit": "V"}
